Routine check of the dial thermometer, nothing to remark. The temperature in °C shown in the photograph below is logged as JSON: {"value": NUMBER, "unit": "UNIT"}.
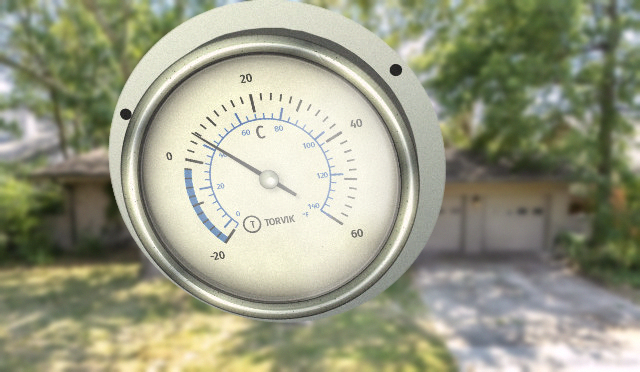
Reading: {"value": 6, "unit": "°C"}
